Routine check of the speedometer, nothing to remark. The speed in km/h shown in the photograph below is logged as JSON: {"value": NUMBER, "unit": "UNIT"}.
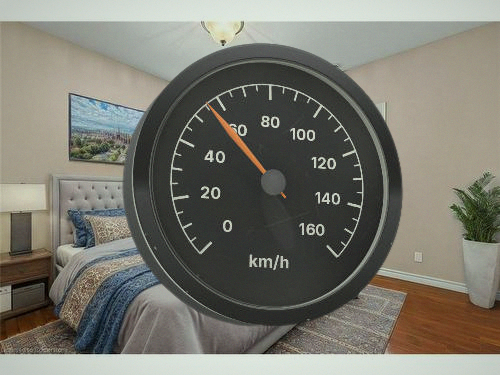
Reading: {"value": 55, "unit": "km/h"}
